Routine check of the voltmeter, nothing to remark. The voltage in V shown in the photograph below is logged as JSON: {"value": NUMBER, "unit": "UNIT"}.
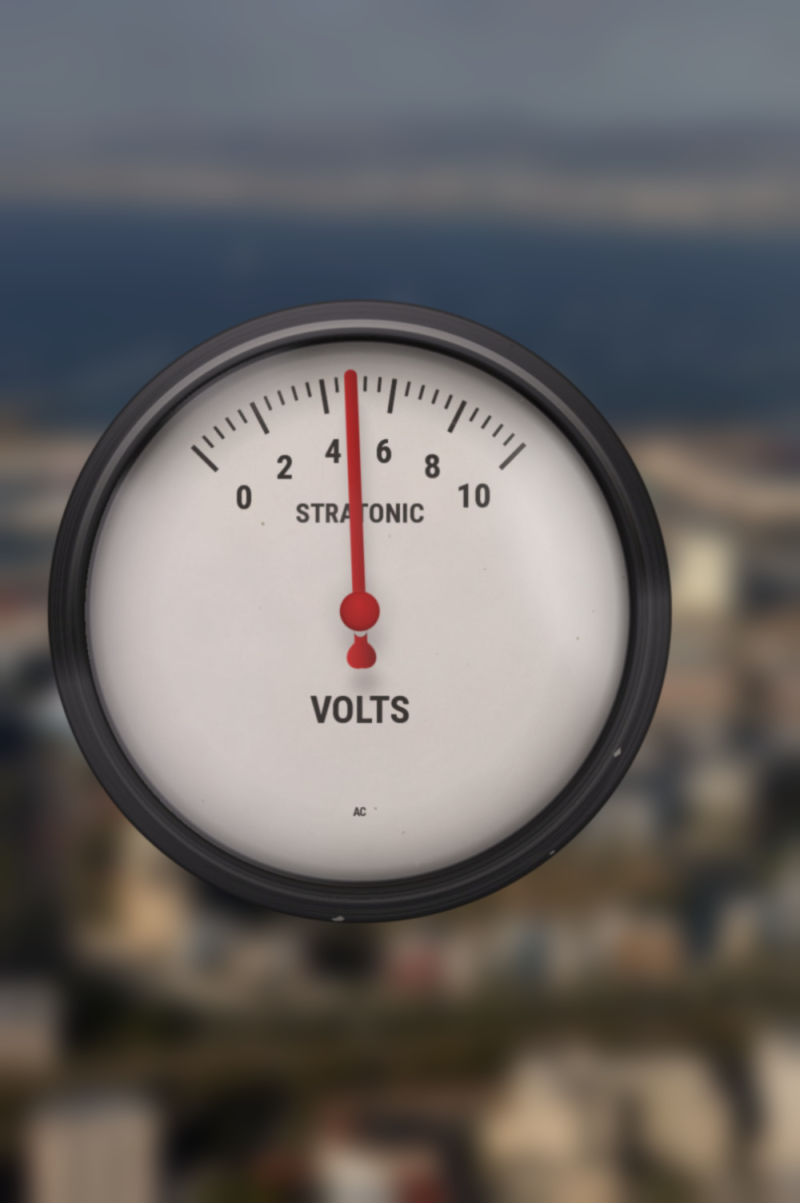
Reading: {"value": 4.8, "unit": "V"}
